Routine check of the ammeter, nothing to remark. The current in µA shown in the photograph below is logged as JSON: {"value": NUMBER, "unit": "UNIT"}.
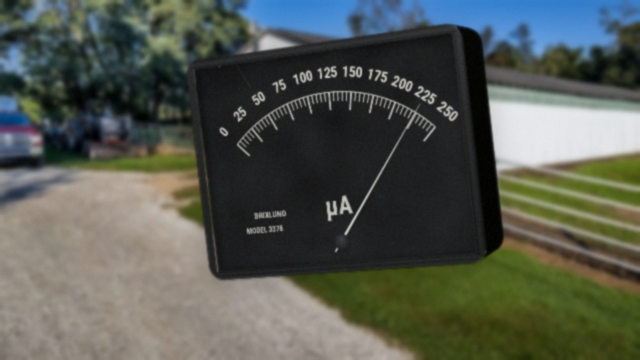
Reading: {"value": 225, "unit": "µA"}
